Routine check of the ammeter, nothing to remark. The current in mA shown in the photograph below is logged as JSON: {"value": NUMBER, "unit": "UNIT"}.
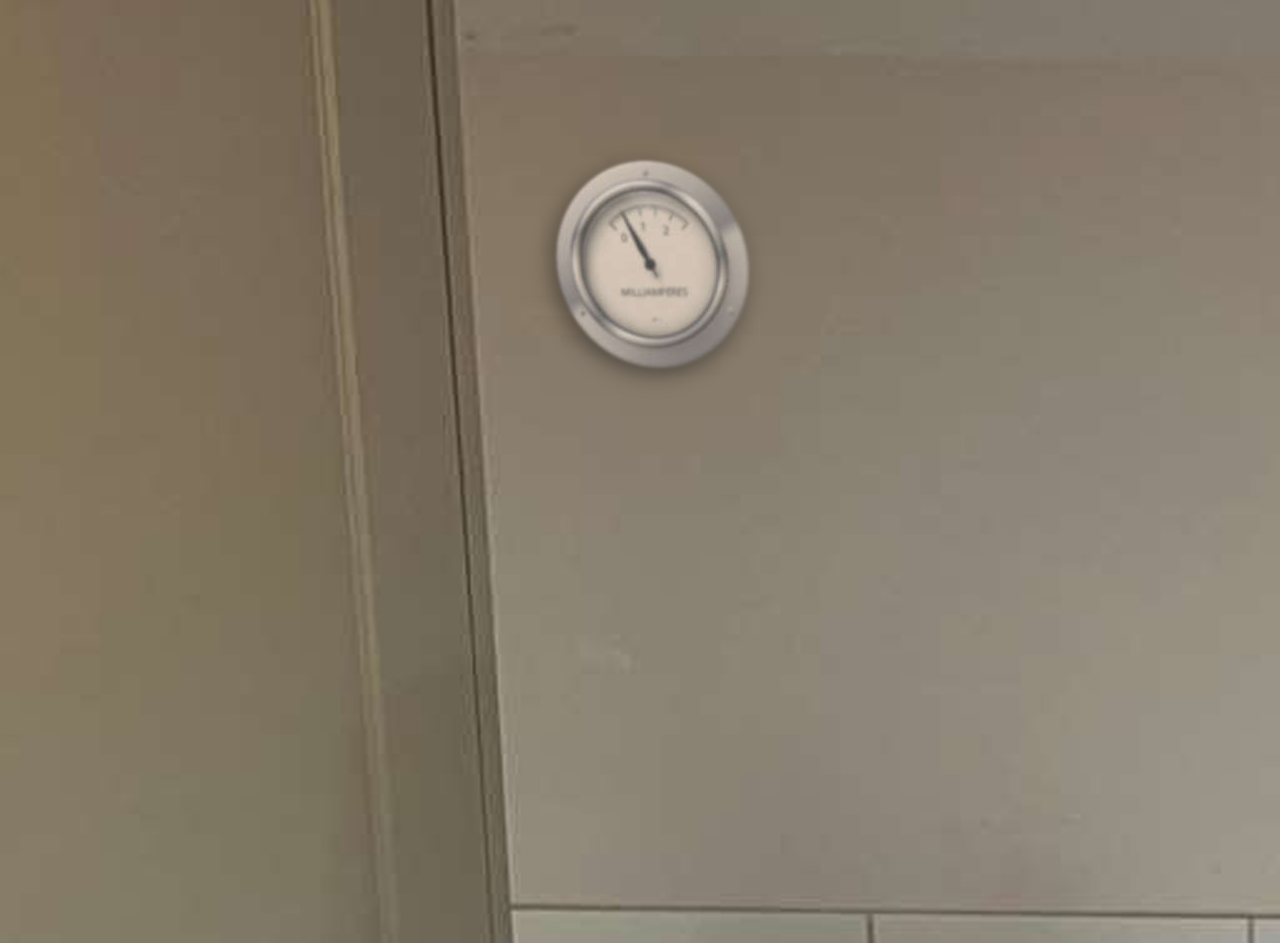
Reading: {"value": 0.5, "unit": "mA"}
